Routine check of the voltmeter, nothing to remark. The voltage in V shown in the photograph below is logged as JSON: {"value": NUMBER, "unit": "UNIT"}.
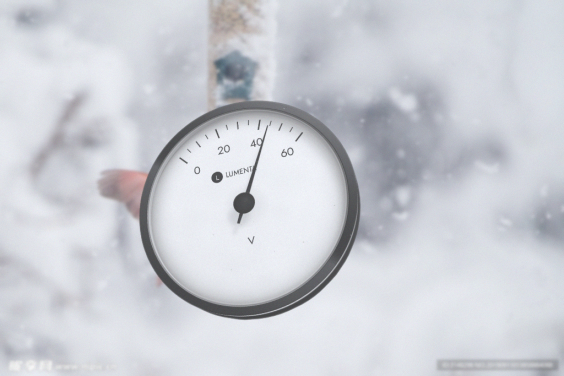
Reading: {"value": 45, "unit": "V"}
